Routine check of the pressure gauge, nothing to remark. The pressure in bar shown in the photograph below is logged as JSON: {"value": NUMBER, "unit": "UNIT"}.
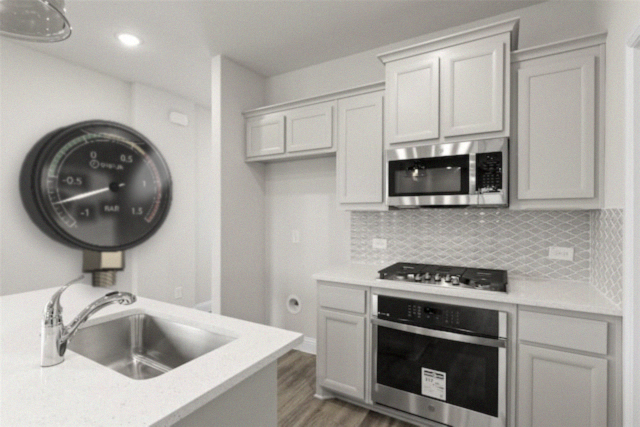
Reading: {"value": -0.75, "unit": "bar"}
